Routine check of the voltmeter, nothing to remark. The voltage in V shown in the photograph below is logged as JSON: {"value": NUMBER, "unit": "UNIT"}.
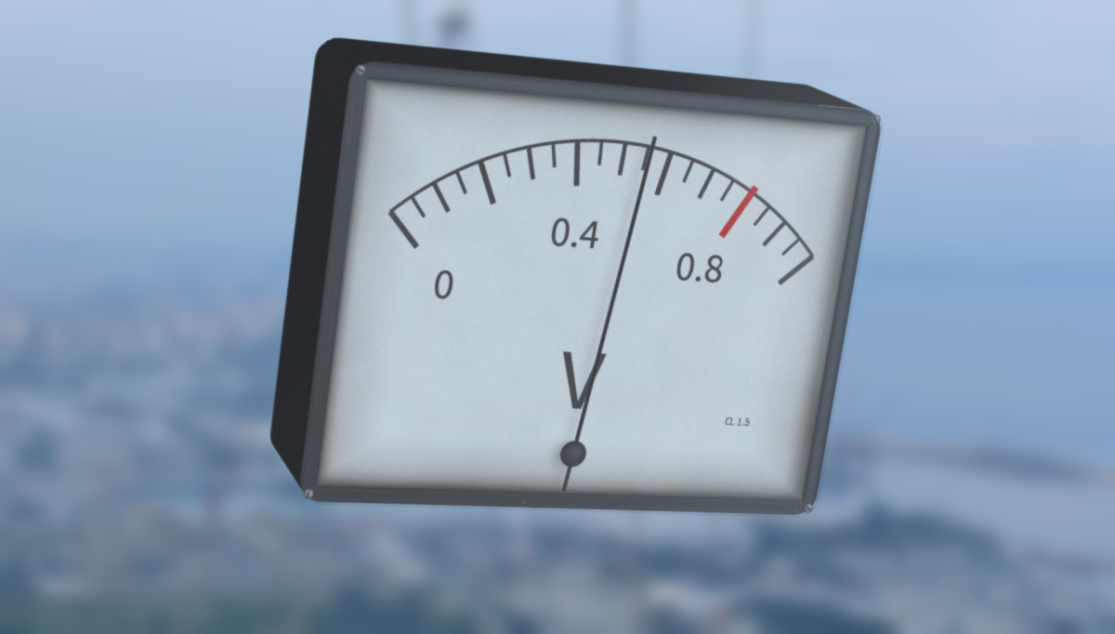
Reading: {"value": 0.55, "unit": "V"}
